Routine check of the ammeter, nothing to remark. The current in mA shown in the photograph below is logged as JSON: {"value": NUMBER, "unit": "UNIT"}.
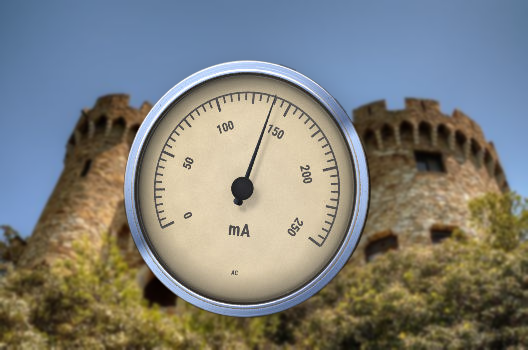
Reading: {"value": 140, "unit": "mA"}
